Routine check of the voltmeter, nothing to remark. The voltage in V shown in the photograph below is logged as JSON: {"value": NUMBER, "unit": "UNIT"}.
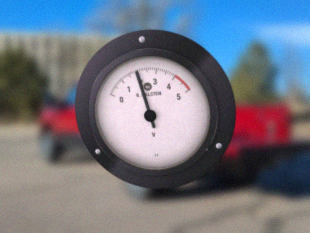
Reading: {"value": 2, "unit": "V"}
